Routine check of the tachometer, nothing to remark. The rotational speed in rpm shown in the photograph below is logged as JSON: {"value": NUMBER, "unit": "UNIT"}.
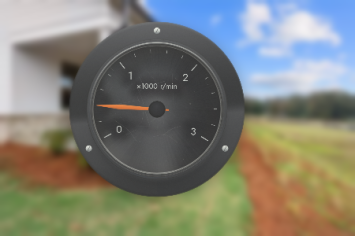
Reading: {"value": 400, "unit": "rpm"}
